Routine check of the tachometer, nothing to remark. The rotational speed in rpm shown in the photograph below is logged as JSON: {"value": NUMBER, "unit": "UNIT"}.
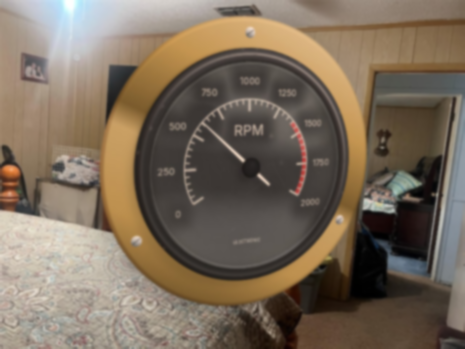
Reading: {"value": 600, "unit": "rpm"}
